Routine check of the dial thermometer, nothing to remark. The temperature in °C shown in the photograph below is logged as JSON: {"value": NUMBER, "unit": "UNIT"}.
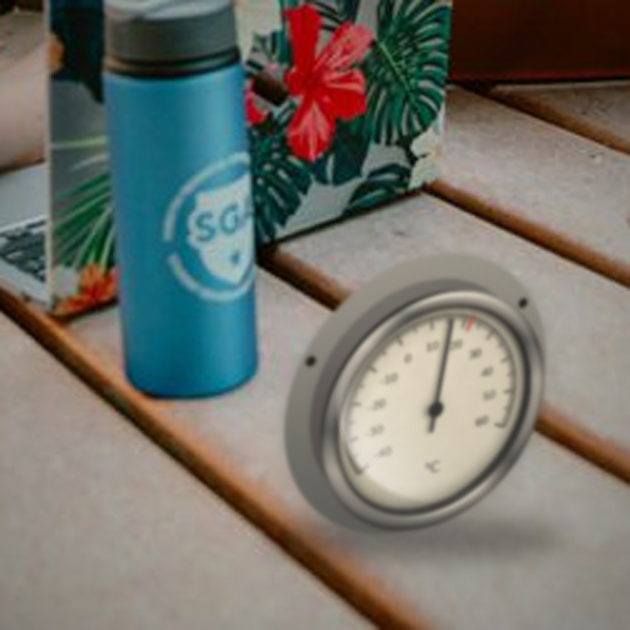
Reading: {"value": 15, "unit": "°C"}
